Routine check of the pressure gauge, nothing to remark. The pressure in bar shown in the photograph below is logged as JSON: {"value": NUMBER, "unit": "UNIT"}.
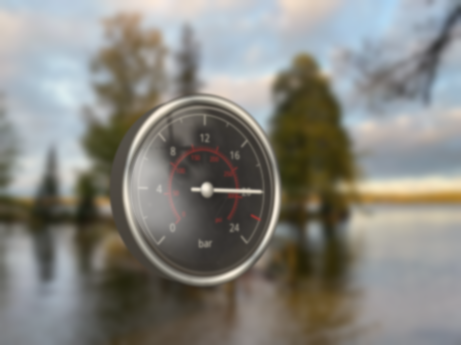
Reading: {"value": 20, "unit": "bar"}
